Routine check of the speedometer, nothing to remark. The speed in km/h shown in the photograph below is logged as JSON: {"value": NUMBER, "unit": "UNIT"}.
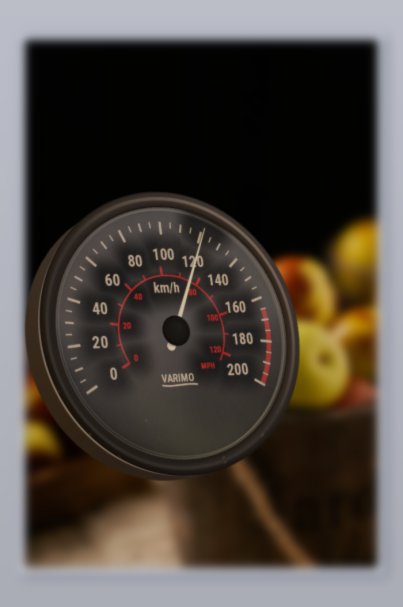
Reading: {"value": 120, "unit": "km/h"}
